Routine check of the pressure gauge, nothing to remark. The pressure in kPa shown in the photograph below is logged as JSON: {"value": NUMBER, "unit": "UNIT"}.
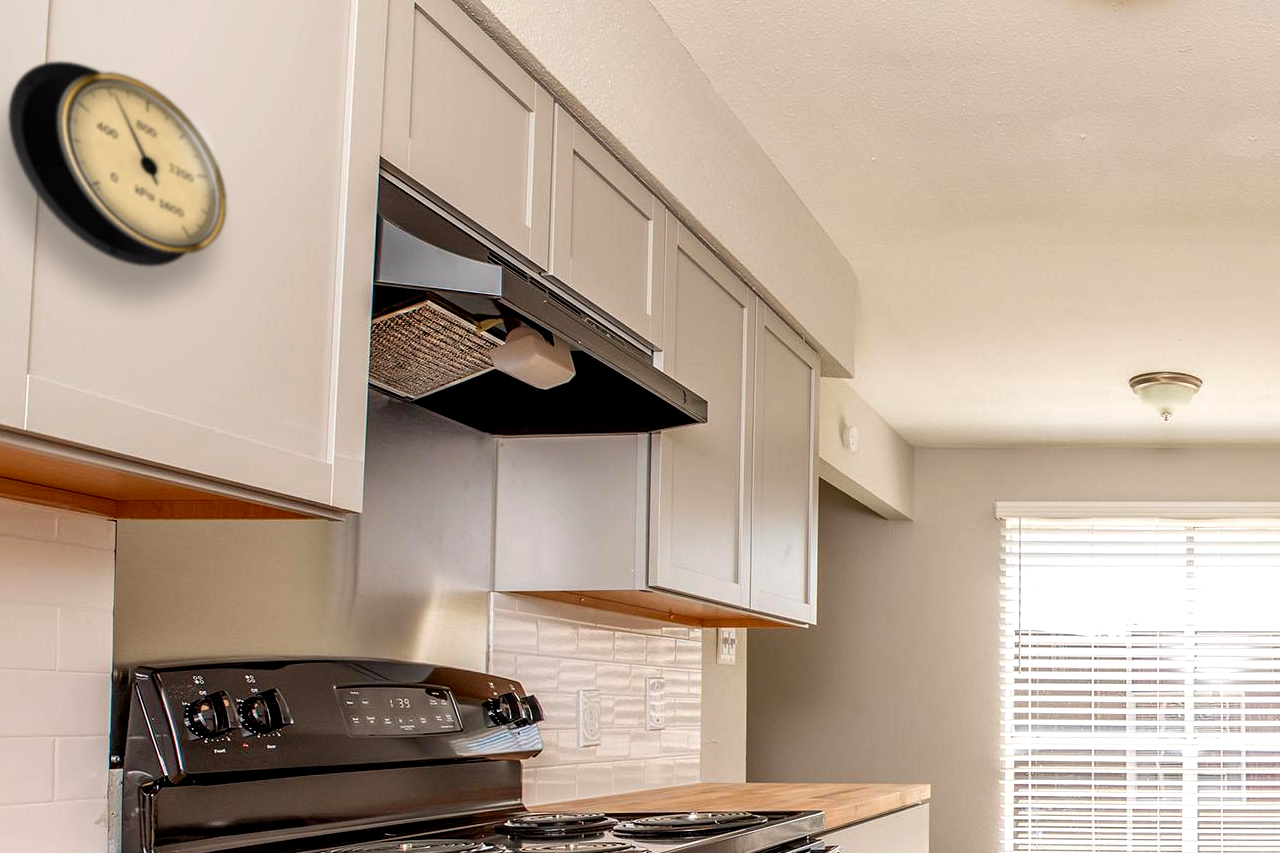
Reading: {"value": 600, "unit": "kPa"}
